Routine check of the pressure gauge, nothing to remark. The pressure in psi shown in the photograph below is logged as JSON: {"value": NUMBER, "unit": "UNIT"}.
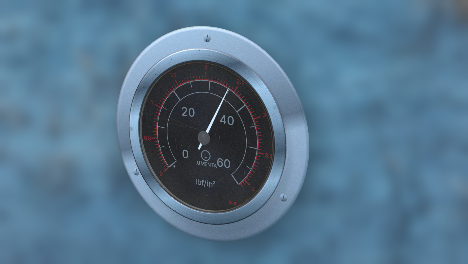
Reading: {"value": 35, "unit": "psi"}
